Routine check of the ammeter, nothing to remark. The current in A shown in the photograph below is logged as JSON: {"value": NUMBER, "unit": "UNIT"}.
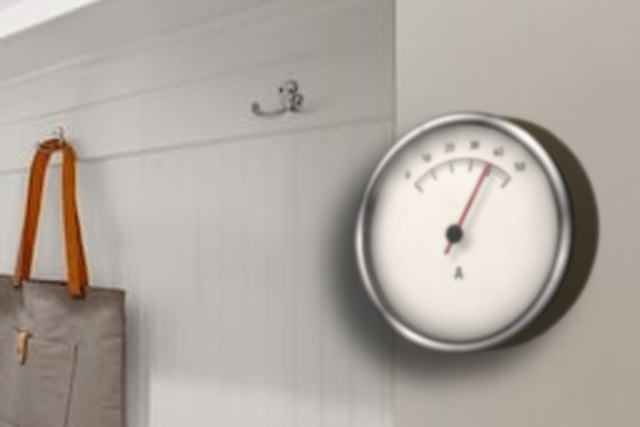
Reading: {"value": 40, "unit": "A"}
